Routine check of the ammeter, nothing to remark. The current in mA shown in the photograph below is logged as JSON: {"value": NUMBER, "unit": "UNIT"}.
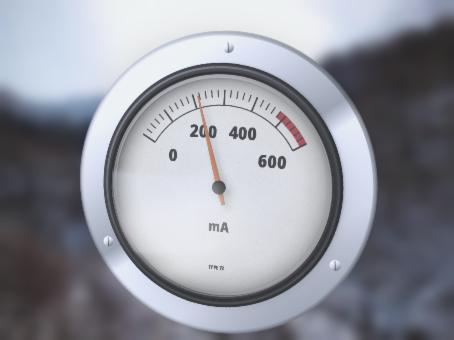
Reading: {"value": 220, "unit": "mA"}
